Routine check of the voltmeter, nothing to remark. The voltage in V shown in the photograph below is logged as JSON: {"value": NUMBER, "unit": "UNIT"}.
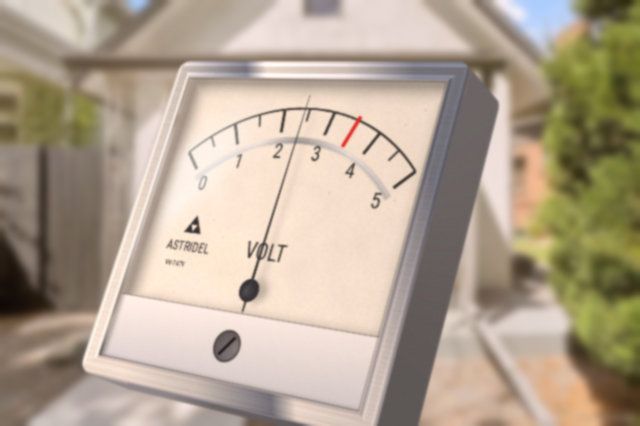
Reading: {"value": 2.5, "unit": "V"}
